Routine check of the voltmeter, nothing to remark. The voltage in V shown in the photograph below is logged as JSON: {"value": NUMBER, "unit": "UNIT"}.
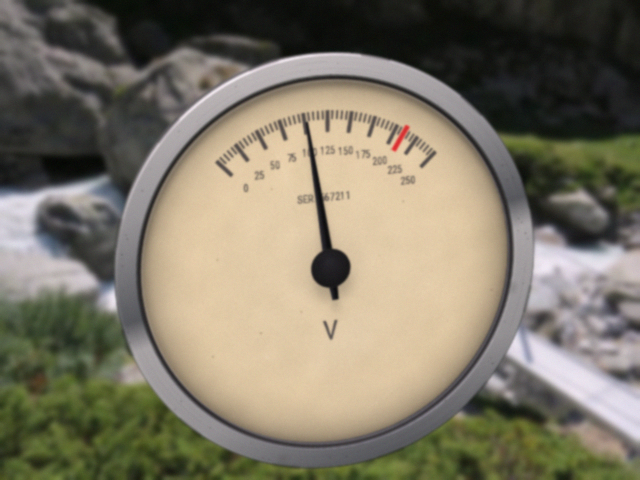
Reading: {"value": 100, "unit": "V"}
